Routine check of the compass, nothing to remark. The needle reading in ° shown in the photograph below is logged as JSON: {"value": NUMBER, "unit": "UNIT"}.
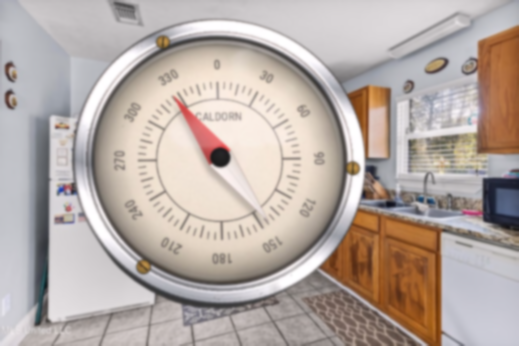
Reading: {"value": 325, "unit": "°"}
